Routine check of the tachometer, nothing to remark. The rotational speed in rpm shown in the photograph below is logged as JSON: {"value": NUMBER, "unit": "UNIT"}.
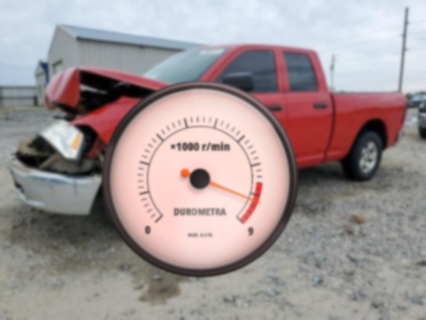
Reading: {"value": 8200, "unit": "rpm"}
